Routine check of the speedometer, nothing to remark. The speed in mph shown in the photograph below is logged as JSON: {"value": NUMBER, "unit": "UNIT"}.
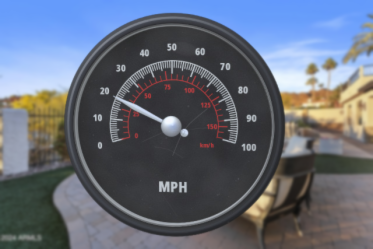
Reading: {"value": 20, "unit": "mph"}
